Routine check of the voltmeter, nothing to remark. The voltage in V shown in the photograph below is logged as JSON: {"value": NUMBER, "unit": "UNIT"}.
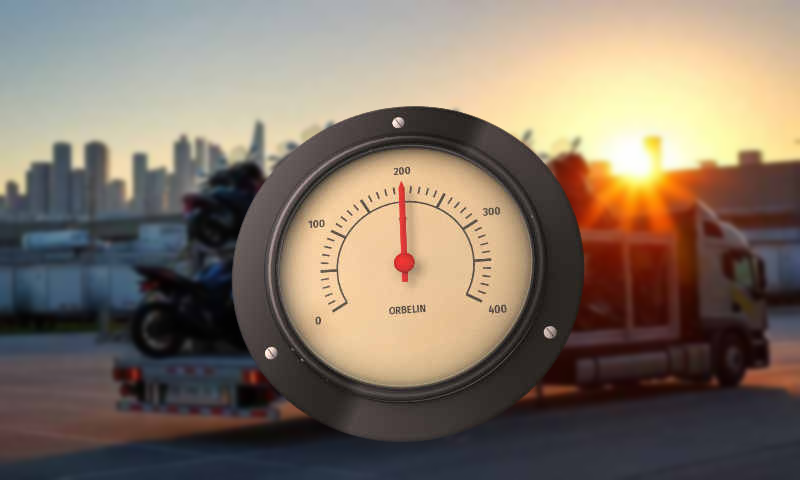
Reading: {"value": 200, "unit": "V"}
